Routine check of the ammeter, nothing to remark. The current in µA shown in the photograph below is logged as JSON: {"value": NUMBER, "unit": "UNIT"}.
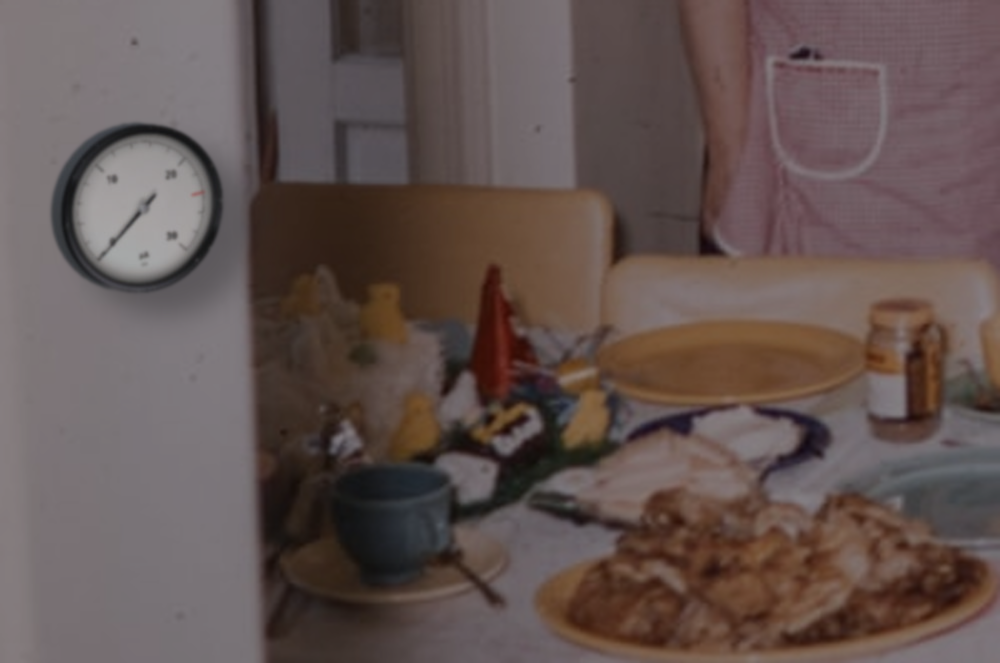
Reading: {"value": 0, "unit": "µA"}
